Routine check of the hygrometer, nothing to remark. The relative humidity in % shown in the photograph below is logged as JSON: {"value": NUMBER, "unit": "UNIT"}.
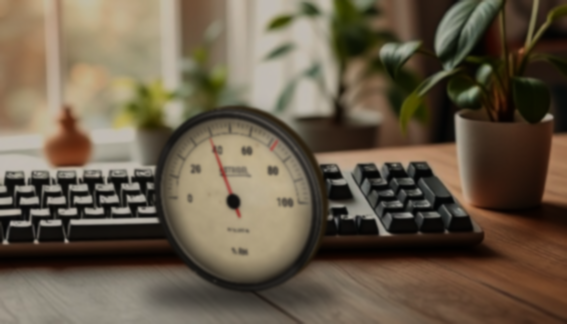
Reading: {"value": 40, "unit": "%"}
